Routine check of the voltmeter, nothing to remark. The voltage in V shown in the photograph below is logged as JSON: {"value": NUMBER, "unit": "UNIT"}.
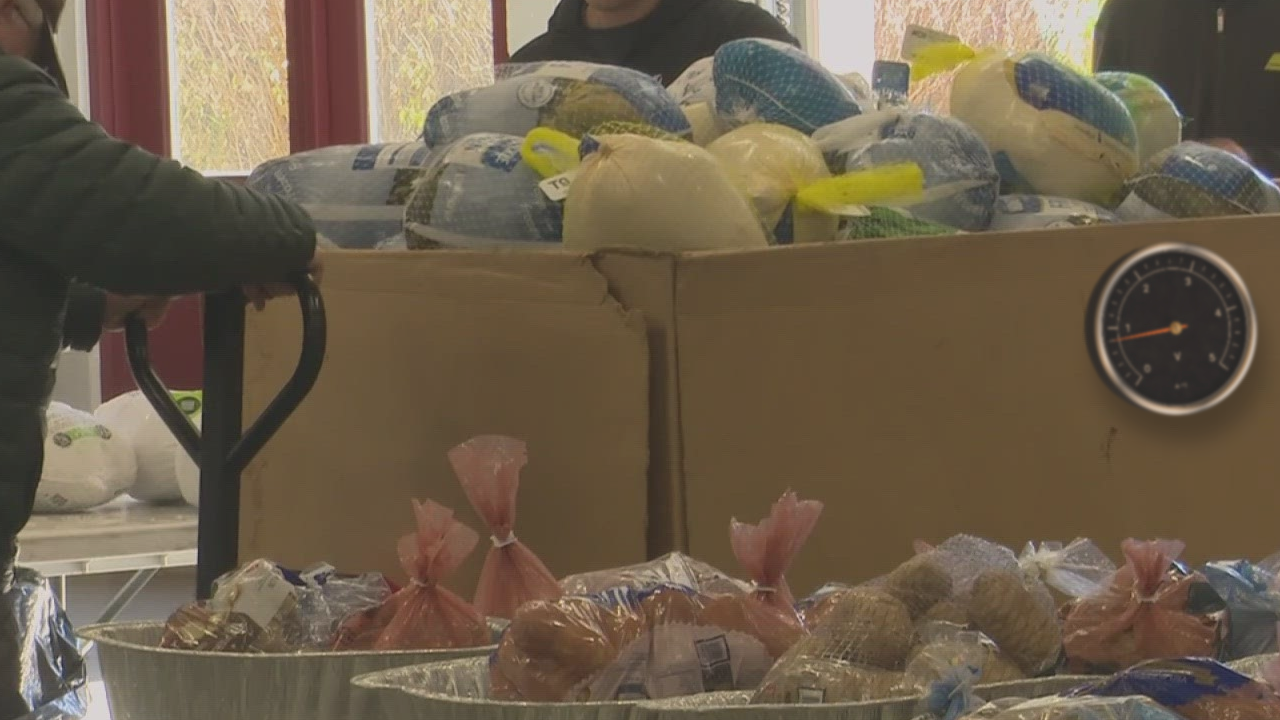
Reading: {"value": 0.8, "unit": "V"}
